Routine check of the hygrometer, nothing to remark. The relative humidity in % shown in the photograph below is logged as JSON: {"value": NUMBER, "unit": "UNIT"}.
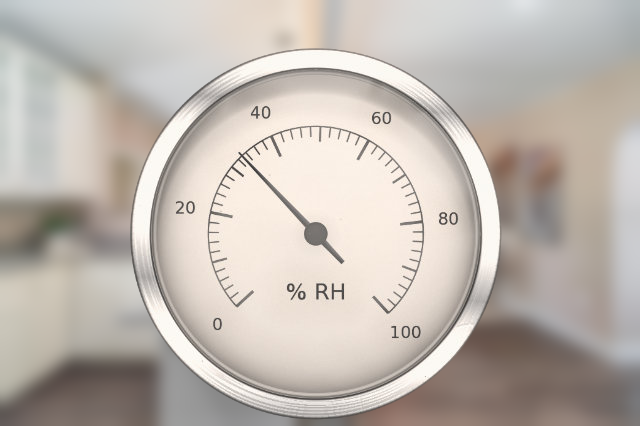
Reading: {"value": 33, "unit": "%"}
